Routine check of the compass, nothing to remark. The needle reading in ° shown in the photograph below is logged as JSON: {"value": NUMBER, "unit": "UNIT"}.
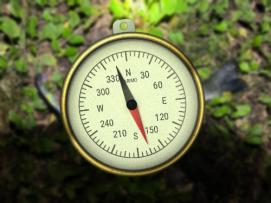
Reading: {"value": 165, "unit": "°"}
